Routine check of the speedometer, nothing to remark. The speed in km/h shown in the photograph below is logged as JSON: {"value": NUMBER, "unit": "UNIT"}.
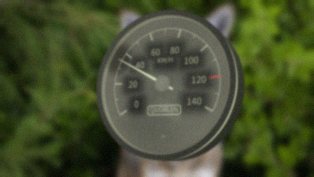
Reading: {"value": 35, "unit": "km/h"}
